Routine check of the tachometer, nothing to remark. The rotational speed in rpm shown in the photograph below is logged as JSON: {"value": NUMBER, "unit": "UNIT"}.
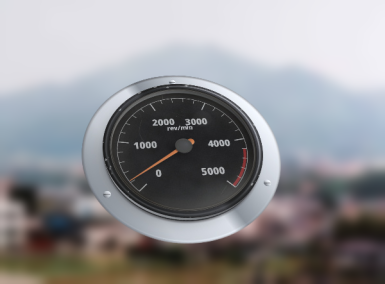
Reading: {"value": 200, "unit": "rpm"}
